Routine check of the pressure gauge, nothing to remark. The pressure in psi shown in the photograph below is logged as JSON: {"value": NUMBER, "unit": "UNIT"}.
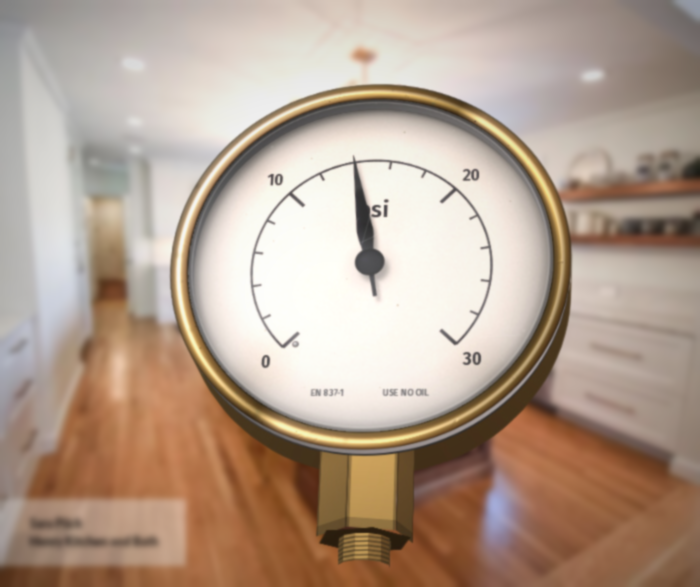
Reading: {"value": 14, "unit": "psi"}
